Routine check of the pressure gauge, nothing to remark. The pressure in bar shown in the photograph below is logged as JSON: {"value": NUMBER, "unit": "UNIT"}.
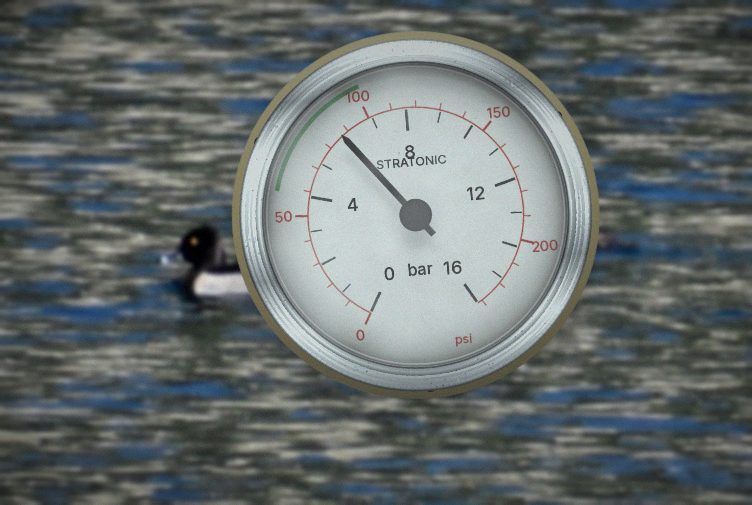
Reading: {"value": 6, "unit": "bar"}
